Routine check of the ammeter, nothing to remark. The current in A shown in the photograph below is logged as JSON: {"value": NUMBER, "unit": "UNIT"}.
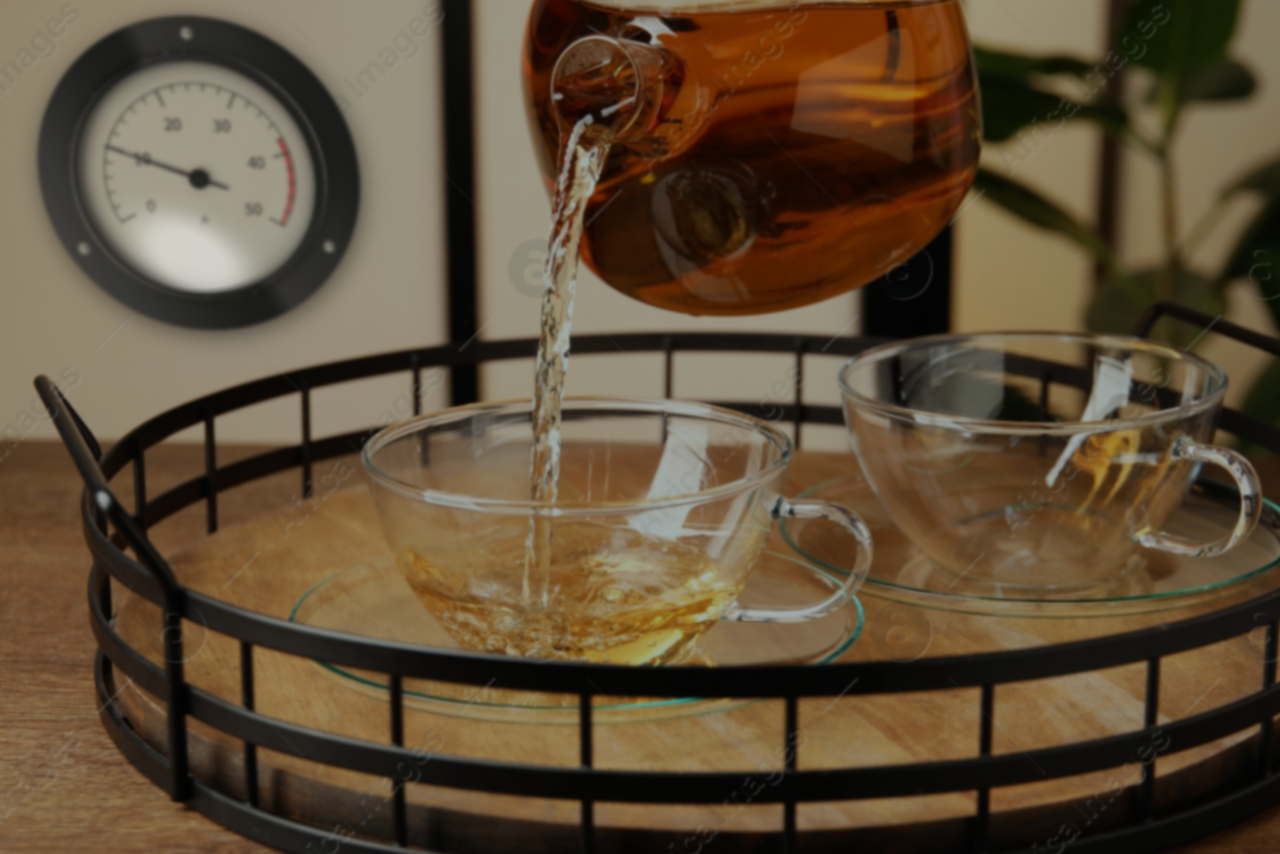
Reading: {"value": 10, "unit": "A"}
